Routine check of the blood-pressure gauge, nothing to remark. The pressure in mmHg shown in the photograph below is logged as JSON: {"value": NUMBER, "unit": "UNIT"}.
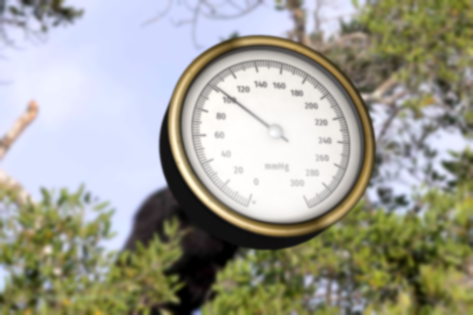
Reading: {"value": 100, "unit": "mmHg"}
